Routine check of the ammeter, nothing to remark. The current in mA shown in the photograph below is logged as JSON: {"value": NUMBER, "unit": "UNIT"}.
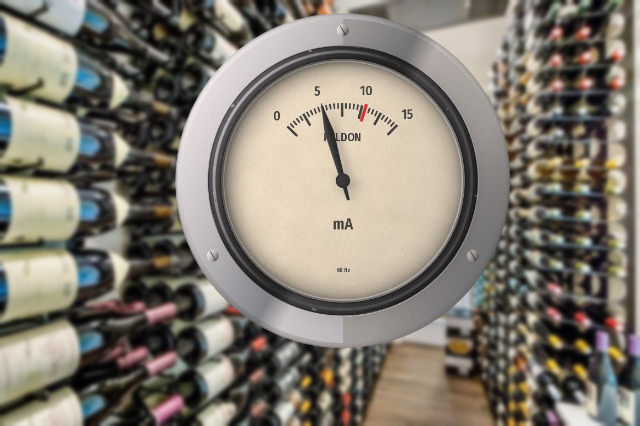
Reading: {"value": 5, "unit": "mA"}
